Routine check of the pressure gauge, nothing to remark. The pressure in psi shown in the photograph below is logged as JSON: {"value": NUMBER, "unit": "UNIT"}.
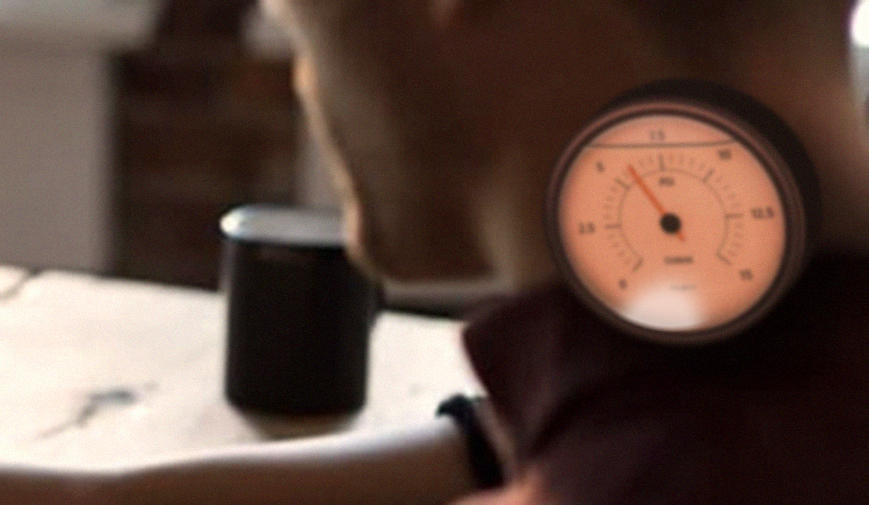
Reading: {"value": 6, "unit": "psi"}
